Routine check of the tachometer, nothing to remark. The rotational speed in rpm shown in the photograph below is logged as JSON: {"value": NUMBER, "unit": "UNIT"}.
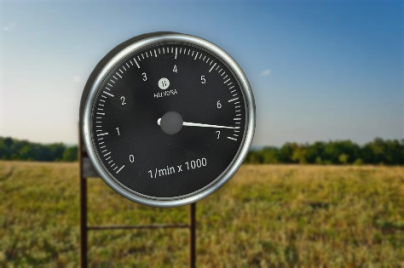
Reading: {"value": 6700, "unit": "rpm"}
